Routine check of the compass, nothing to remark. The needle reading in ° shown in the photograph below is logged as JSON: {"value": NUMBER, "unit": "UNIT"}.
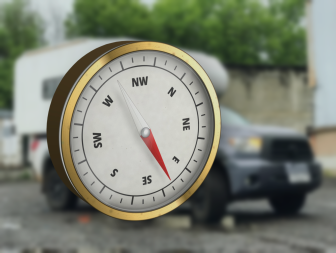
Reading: {"value": 110, "unit": "°"}
